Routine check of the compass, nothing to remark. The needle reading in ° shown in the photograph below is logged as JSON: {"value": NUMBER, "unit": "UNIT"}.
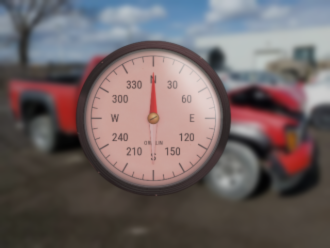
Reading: {"value": 0, "unit": "°"}
